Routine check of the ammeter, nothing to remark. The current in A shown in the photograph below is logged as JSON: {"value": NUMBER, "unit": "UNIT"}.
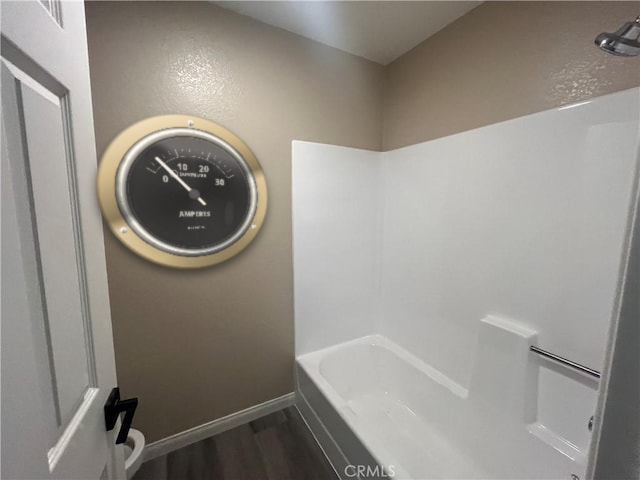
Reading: {"value": 4, "unit": "A"}
